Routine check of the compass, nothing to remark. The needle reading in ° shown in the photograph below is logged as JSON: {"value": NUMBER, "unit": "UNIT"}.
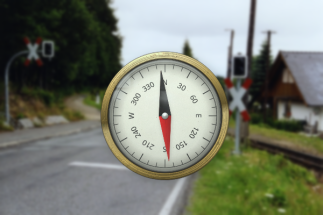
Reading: {"value": 175, "unit": "°"}
